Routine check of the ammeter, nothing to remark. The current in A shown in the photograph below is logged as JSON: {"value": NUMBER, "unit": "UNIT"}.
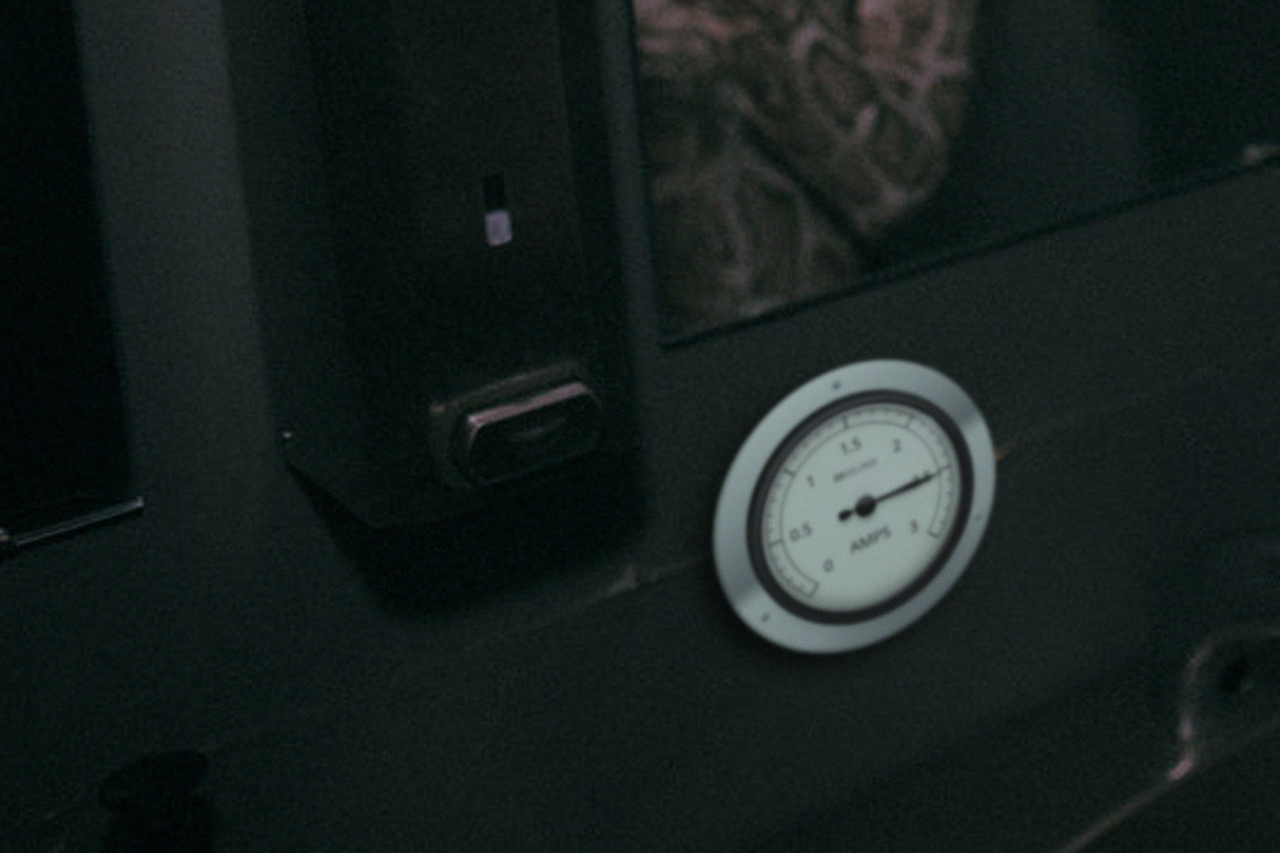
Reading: {"value": 2.5, "unit": "A"}
